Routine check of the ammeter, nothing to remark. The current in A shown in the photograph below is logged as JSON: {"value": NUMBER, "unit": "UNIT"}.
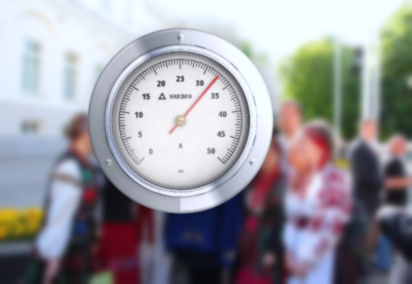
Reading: {"value": 32.5, "unit": "A"}
